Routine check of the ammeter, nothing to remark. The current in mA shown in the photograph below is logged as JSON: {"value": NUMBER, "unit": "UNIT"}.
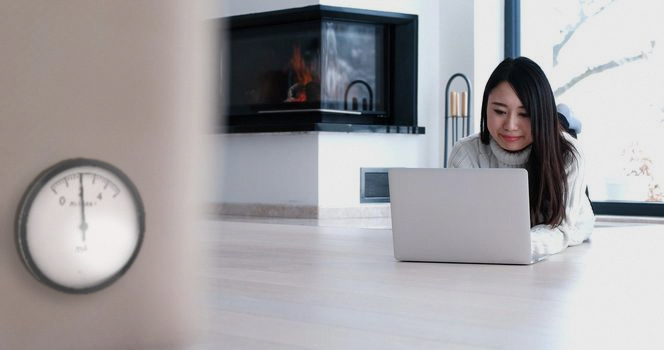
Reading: {"value": 2, "unit": "mA"}
